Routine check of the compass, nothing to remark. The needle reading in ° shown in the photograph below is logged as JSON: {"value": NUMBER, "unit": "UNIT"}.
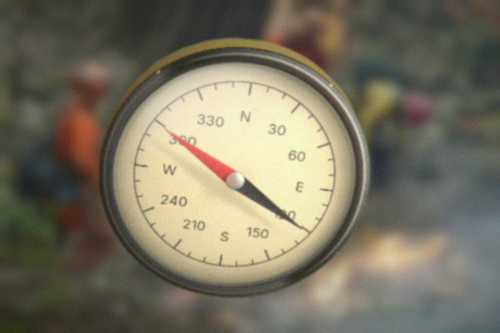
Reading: {"value": 300, "unit": "°"}
